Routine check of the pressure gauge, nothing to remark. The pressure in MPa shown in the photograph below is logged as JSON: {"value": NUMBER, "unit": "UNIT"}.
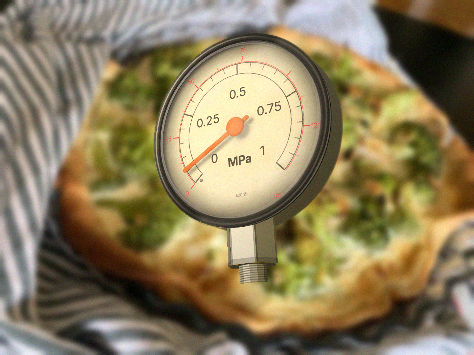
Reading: {"value": 0.05, "unit": "MPa"}
